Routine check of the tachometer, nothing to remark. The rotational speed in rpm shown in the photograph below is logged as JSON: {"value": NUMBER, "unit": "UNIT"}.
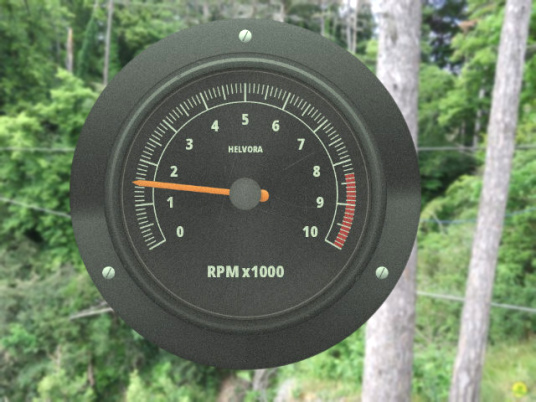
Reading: {"value": 1500, "unit": "rpm"}
